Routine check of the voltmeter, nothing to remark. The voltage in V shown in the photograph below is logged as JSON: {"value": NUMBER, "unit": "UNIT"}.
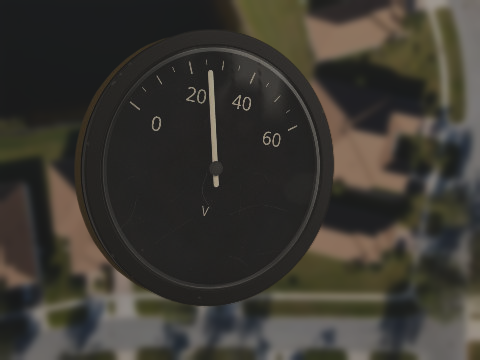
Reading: {"value": 25, "unit": "V"}
